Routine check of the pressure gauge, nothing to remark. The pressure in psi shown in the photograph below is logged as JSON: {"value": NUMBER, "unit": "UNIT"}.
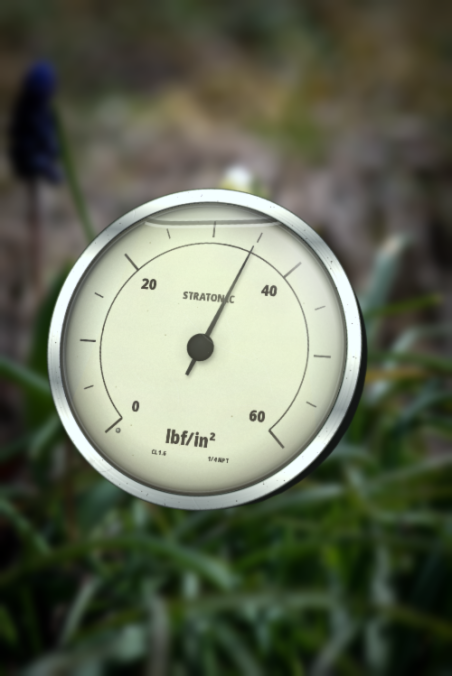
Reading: {"value": 35, "unit": "psi"}
